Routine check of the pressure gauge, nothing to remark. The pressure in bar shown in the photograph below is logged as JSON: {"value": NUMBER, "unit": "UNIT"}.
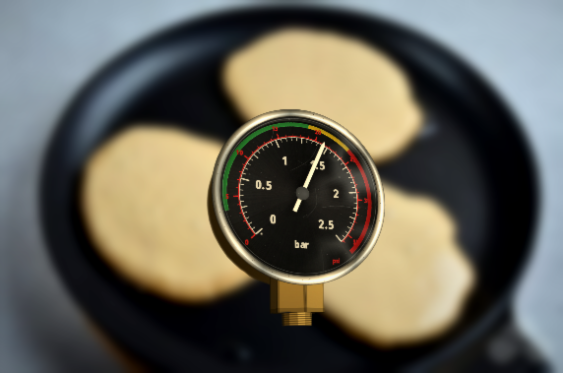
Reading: {"value": 1.45, "unit": "bar"}
